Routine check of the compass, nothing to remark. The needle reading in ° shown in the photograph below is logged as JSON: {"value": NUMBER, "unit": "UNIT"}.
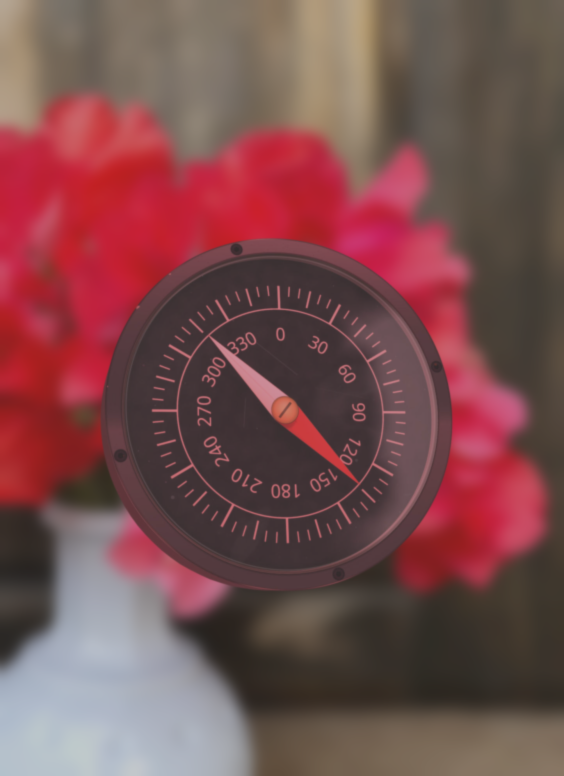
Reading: {"value": 135, "unit": "°"}
